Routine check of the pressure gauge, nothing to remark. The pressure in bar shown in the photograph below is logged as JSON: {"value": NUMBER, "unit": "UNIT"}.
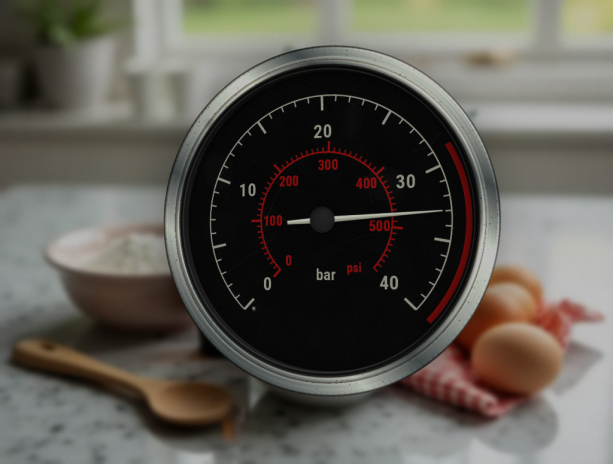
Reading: {"value": 33, "unit": "bar"}
